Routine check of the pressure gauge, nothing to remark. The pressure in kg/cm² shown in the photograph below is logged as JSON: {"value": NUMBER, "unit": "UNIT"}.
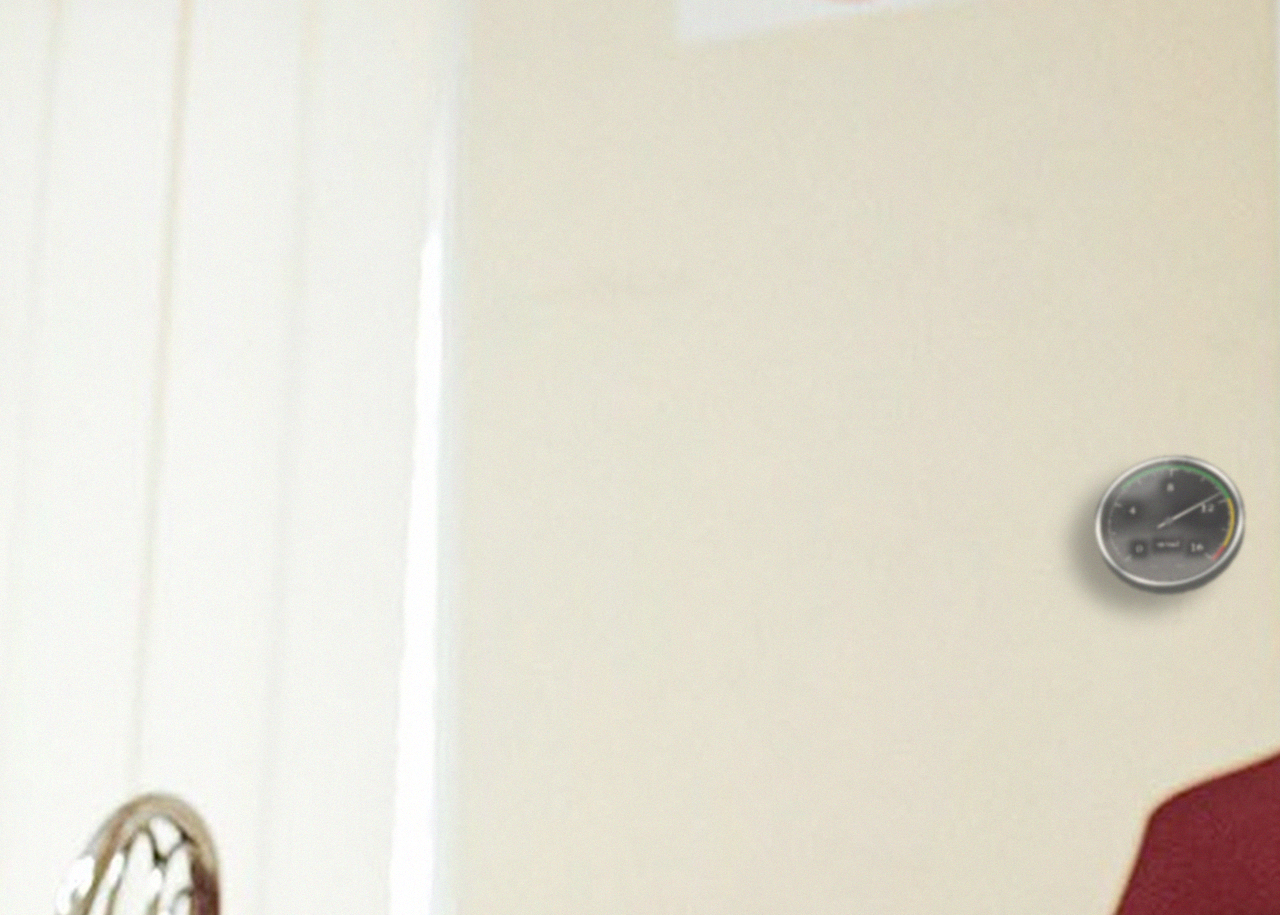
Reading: {"value": 11.5, "unit": "kg/cm²"}
